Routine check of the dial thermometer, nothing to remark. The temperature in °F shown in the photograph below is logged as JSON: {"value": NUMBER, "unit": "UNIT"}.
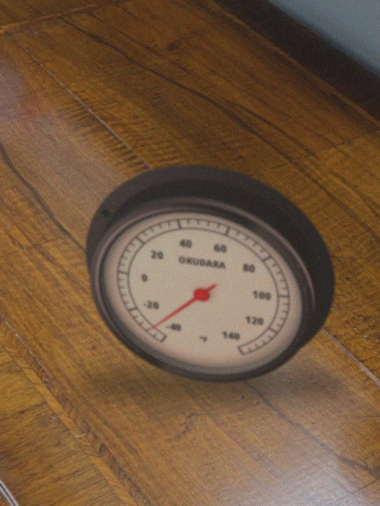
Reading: {"value": -32, "unit": "°F"}
